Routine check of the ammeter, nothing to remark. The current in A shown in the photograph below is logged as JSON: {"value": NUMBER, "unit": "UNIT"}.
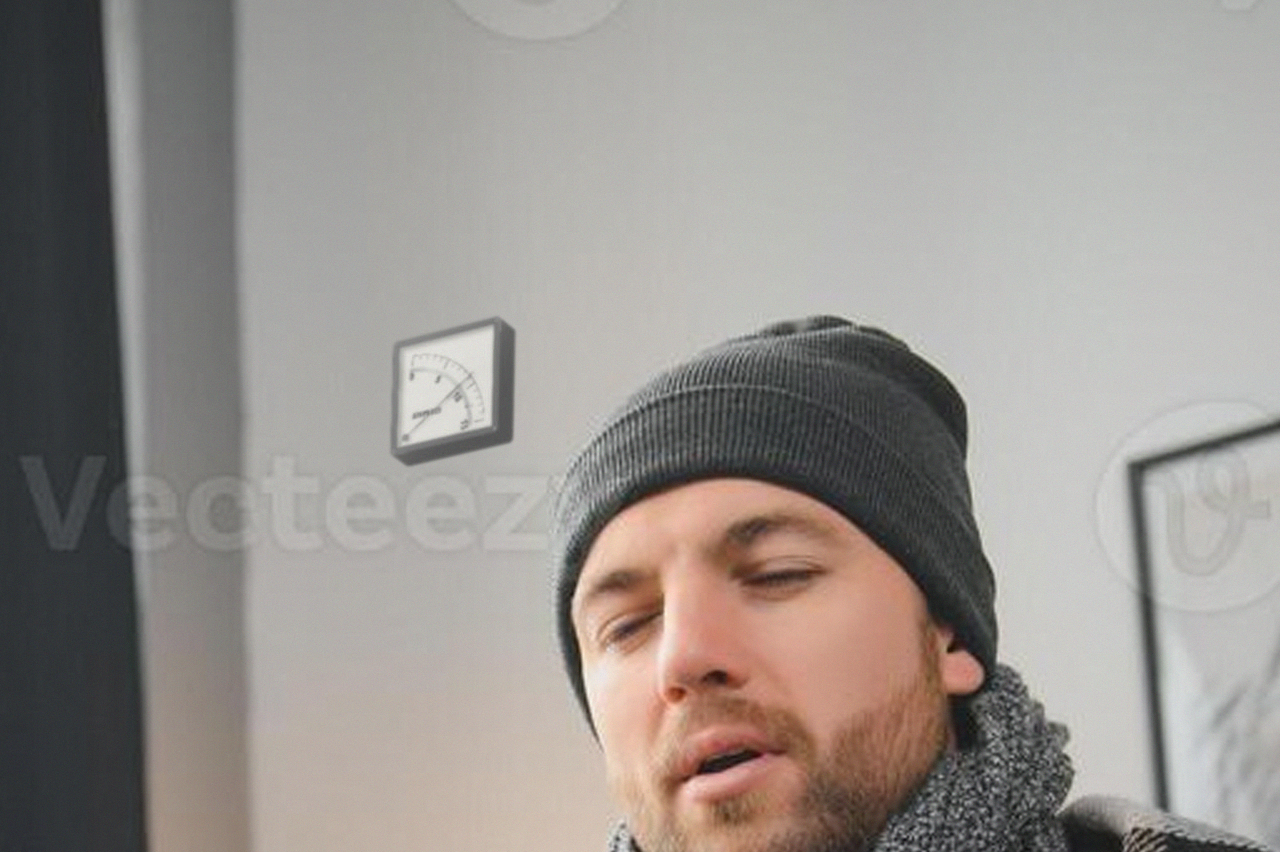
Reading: {"value": 9, "unit": "A"}
